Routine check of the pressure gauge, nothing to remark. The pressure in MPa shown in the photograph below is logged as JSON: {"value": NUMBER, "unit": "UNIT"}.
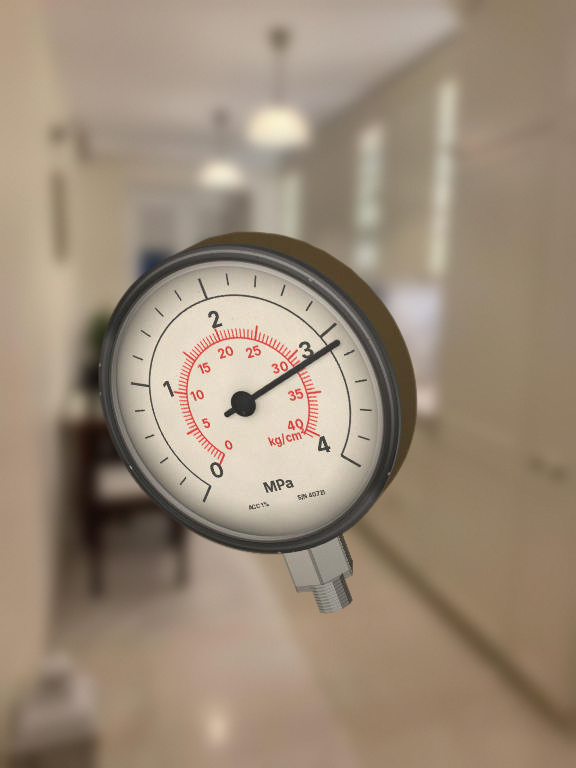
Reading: {"value": 3.1, "unit": "MPa"}
